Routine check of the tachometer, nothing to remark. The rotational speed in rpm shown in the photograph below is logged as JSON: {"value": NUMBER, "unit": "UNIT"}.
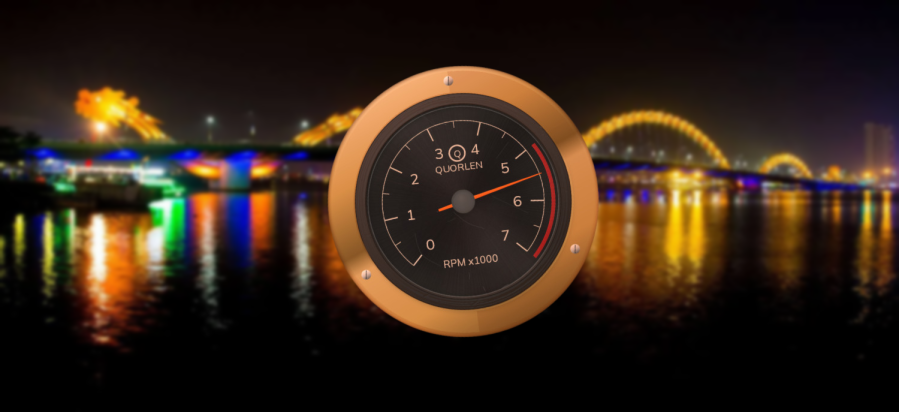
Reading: {"value": 5500, "unit": "rpm"}
